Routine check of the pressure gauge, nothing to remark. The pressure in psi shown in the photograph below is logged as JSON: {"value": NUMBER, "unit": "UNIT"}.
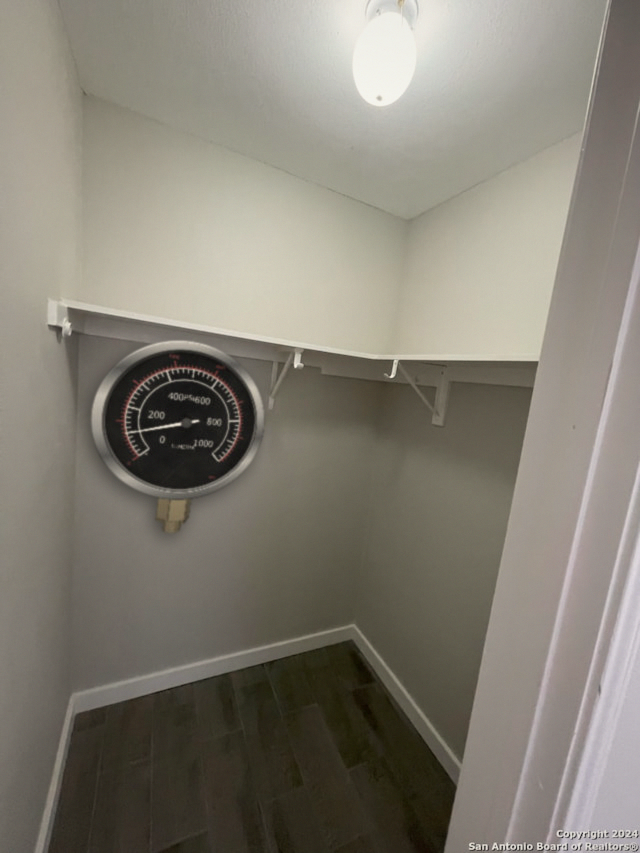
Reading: {"value": 100, "unit": "psi"}
